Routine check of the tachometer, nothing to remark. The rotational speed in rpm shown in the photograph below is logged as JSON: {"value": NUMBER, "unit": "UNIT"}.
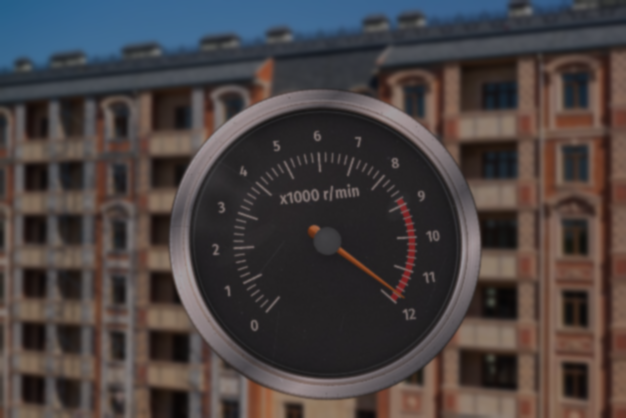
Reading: {"value": 11800, "unit": "rpm"}
